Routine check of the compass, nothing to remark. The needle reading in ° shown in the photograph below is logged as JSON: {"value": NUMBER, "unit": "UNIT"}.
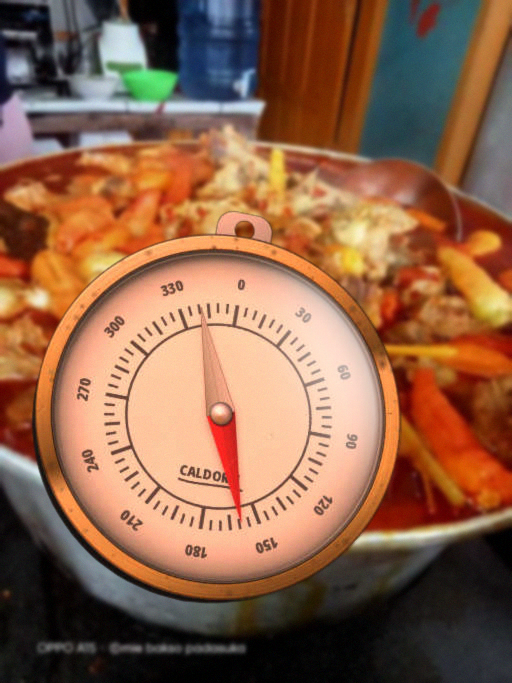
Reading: {"value": 160, "unit": "°"}
